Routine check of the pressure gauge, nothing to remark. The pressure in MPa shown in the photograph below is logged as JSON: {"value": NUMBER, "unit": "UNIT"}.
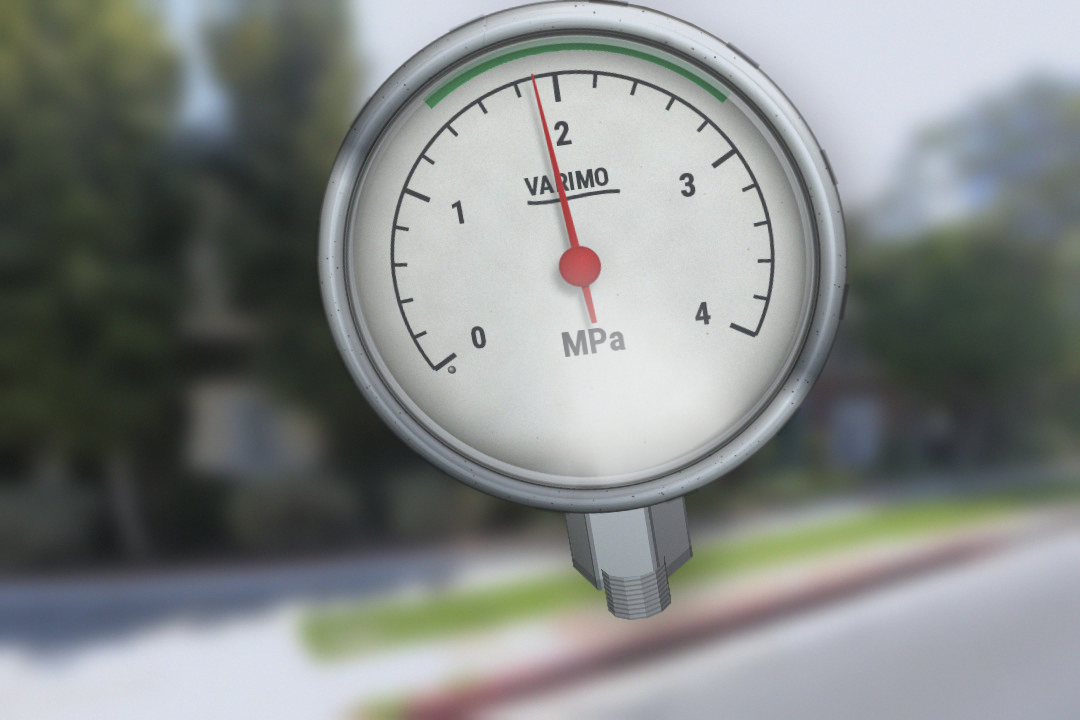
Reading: {"value": 1.9, "unit": "MPa"}
